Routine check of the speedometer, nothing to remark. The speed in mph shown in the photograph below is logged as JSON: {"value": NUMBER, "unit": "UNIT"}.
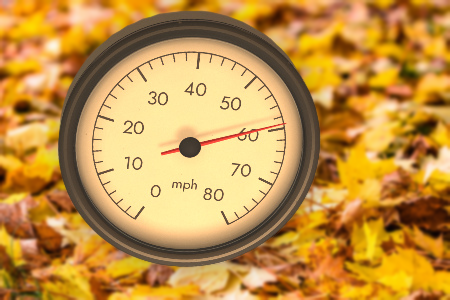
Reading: {"value": 59, "unit": "mph"}
